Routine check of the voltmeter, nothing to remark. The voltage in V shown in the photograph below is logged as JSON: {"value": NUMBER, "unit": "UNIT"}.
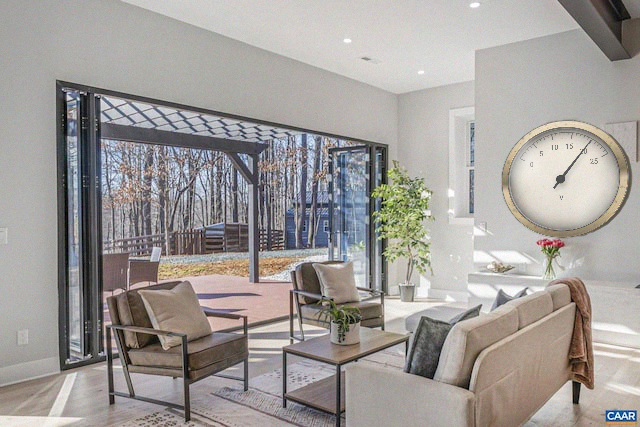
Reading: {"value": 20, "unit": "V"}
